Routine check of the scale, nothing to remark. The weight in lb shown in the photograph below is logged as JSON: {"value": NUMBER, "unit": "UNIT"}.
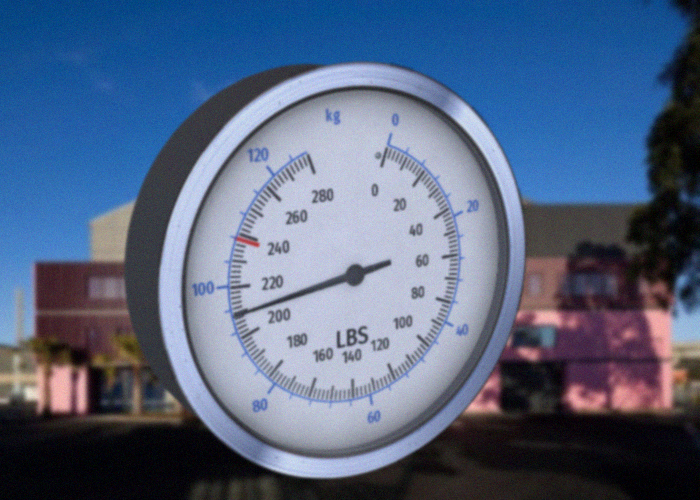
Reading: {"value": 210, "unit": "lb"}
